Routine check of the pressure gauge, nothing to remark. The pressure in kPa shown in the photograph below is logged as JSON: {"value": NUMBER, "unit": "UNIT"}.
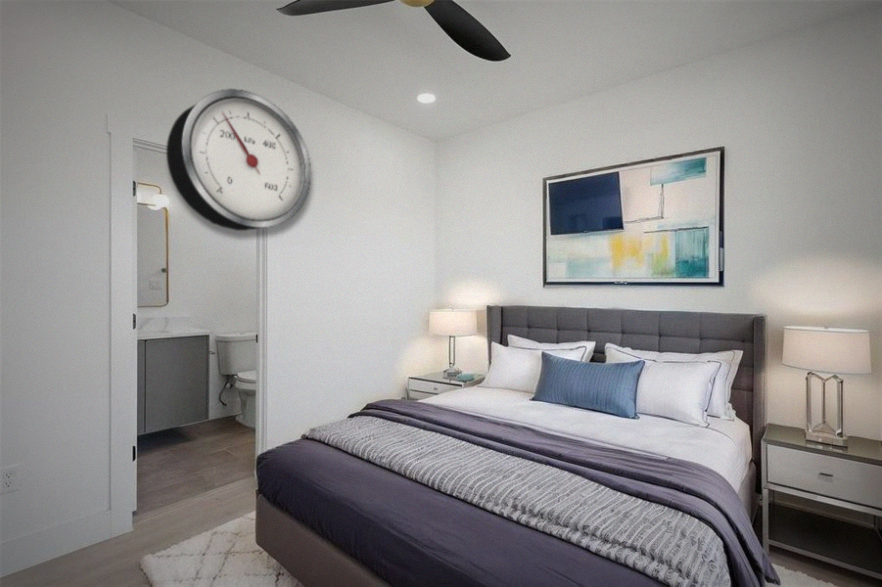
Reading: {"value": 225, "unit": "kPa"}
